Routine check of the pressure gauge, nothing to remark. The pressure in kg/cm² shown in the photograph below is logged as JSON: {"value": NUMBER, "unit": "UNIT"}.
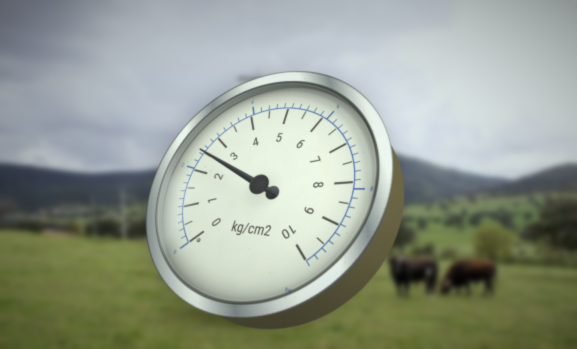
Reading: {"value": 2.5, "unit": "kg/cm²"}
